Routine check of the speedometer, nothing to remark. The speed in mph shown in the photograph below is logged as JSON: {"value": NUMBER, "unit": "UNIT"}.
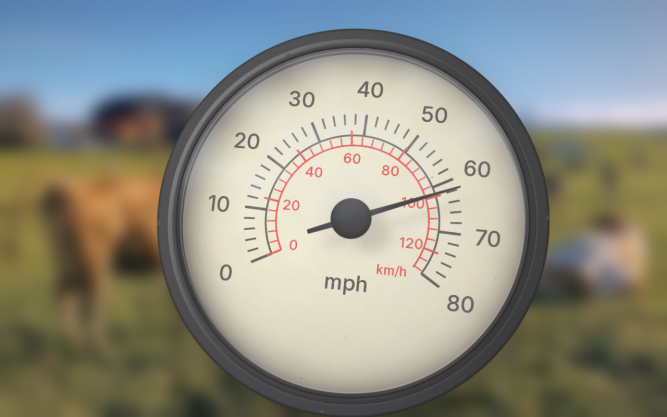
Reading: {"value": 62, "unit": "mph"}
